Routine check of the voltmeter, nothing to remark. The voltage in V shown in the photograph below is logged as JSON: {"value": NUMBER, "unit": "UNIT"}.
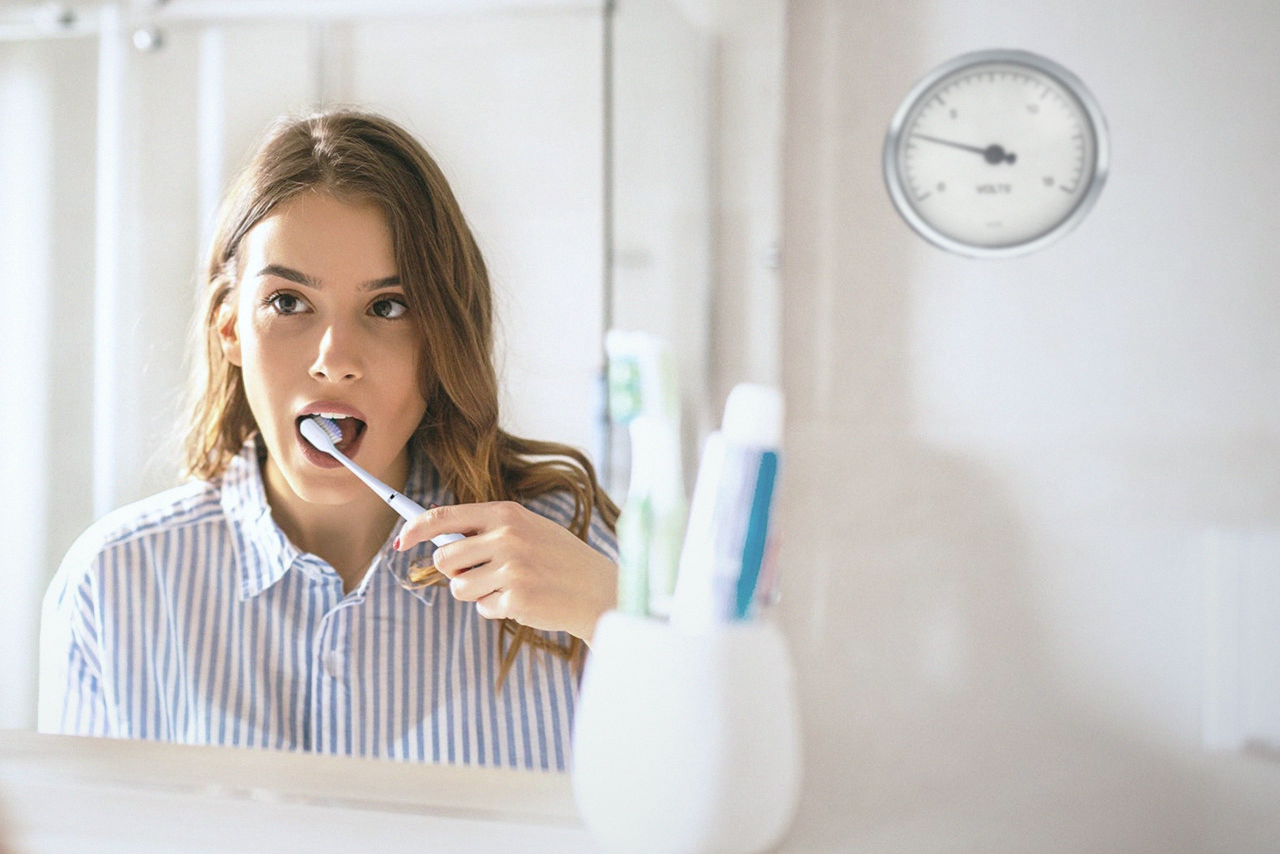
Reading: {"value": 3, "unit": "V"}
